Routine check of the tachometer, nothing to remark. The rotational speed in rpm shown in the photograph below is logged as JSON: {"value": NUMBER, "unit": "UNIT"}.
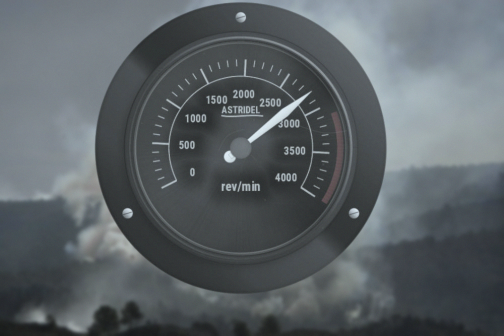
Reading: {"value": 2800, "unit": "rpm"}
